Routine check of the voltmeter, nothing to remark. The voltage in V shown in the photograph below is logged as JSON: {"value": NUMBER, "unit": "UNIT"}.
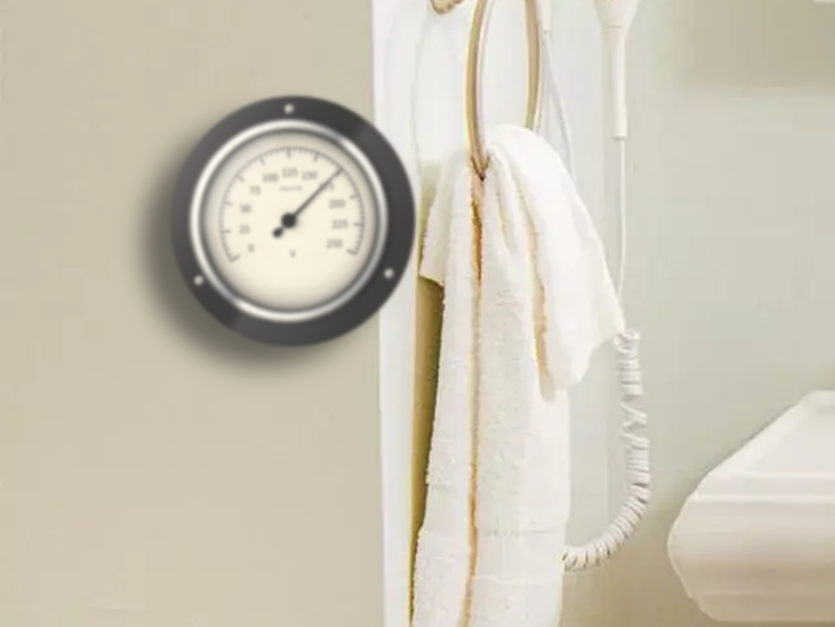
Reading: {"value": 175, "unit": "V"}
